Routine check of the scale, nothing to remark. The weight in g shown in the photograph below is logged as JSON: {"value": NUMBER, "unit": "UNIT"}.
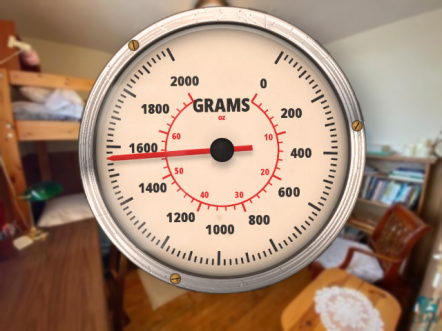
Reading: {"value": 1560, "unit": "g"}
